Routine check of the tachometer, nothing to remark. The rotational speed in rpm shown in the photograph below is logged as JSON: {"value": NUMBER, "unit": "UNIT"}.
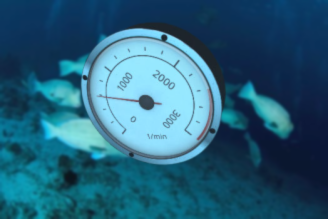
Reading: {"value": 600, "unit": "rpm"}
